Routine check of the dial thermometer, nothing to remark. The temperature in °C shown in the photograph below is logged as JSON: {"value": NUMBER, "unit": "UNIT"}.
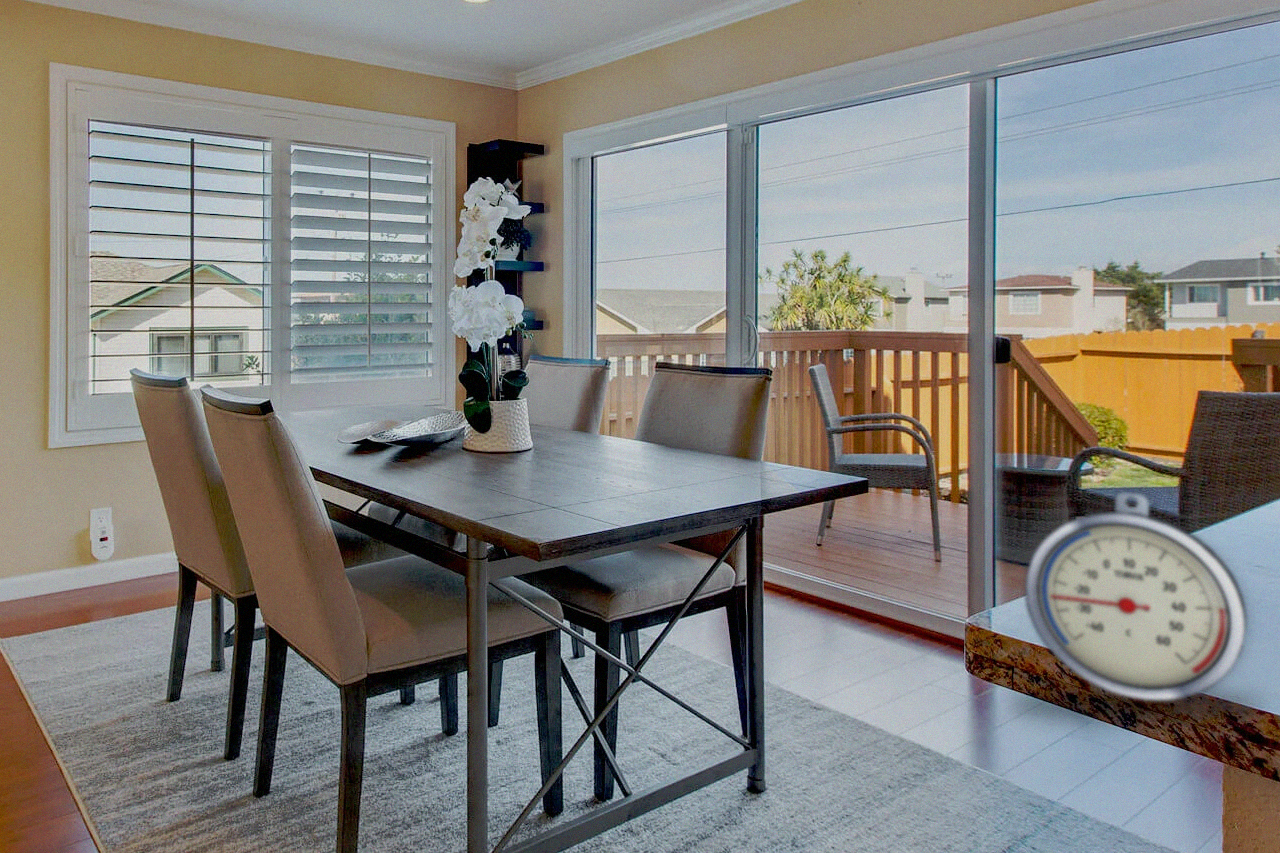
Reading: {"value": -25, "unit": "°C"}
